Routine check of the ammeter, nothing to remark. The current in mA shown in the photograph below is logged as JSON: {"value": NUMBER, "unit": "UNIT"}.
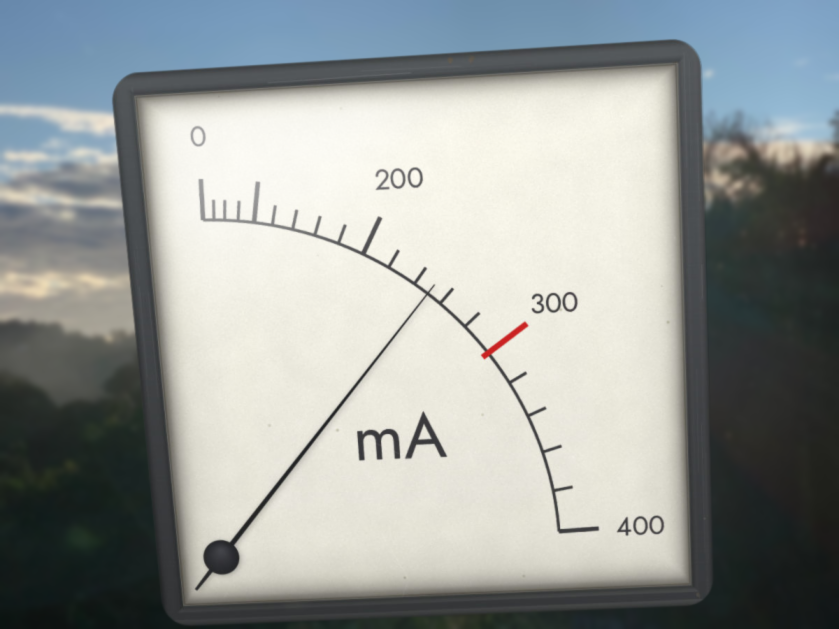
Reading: {"value": 250, "unit": "mA"}
